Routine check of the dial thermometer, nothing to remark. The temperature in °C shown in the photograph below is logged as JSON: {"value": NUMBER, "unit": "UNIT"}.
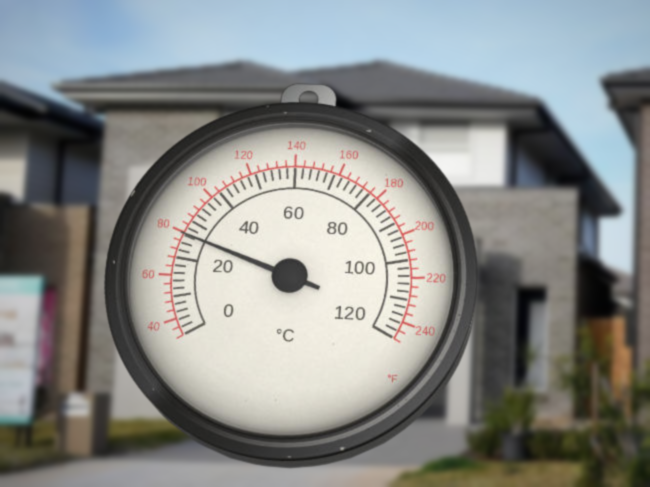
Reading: {"value": 26, "unit": "°C"}
